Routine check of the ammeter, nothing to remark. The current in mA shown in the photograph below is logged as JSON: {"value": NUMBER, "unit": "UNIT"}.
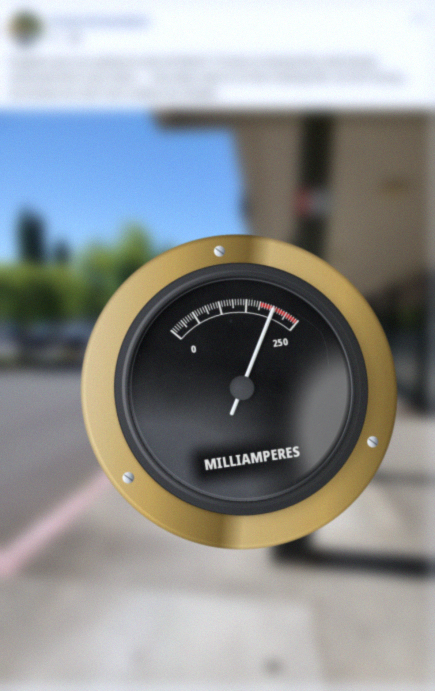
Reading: {"value": 200, "unit": "mA"}
